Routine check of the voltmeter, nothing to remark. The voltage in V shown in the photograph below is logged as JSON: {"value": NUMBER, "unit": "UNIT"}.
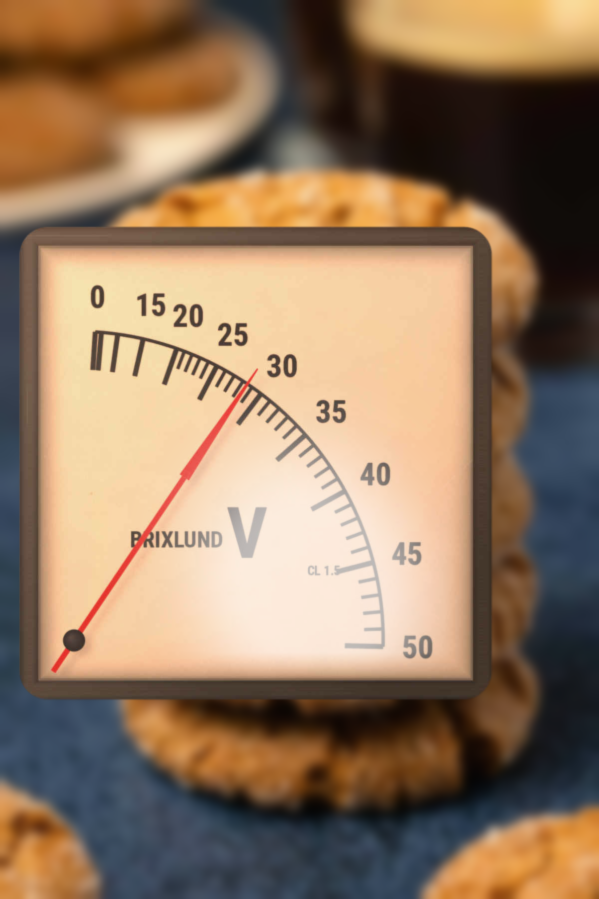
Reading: {"value": 28.5, "unit": "V"}
